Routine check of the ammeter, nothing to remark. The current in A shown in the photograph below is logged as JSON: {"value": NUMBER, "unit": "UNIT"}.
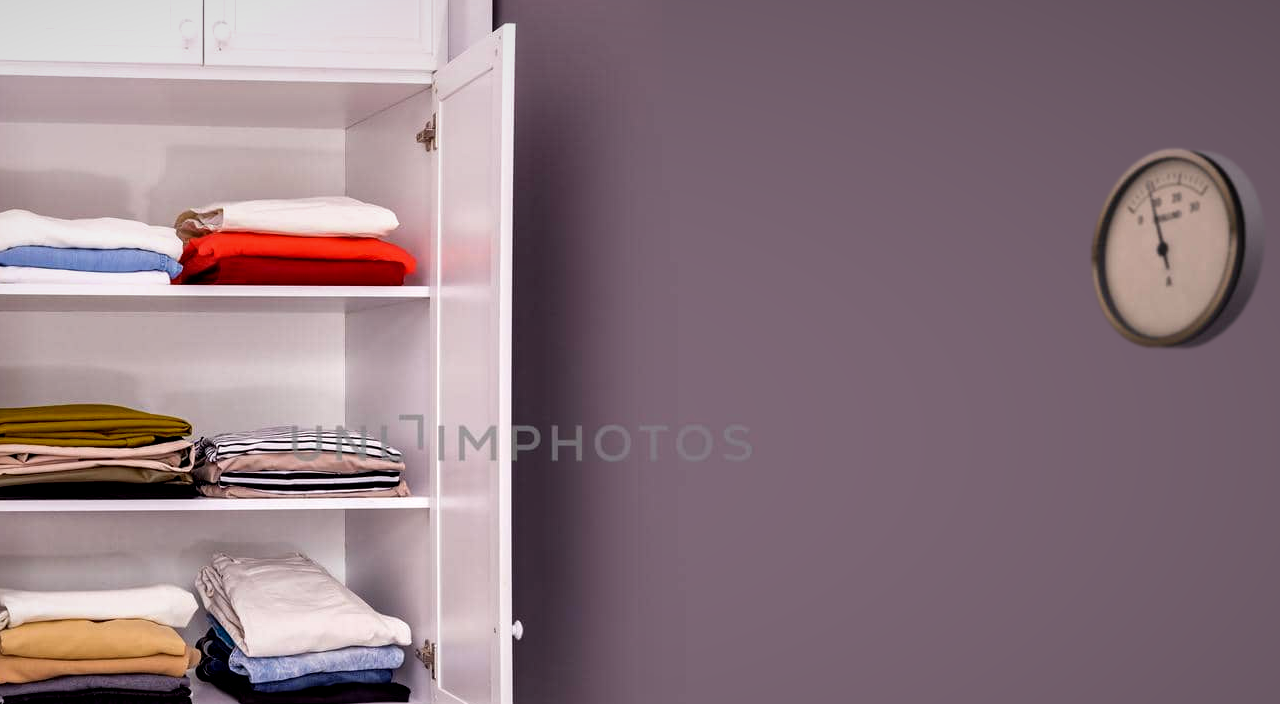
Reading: {"value": 10, "unit": "A"}
